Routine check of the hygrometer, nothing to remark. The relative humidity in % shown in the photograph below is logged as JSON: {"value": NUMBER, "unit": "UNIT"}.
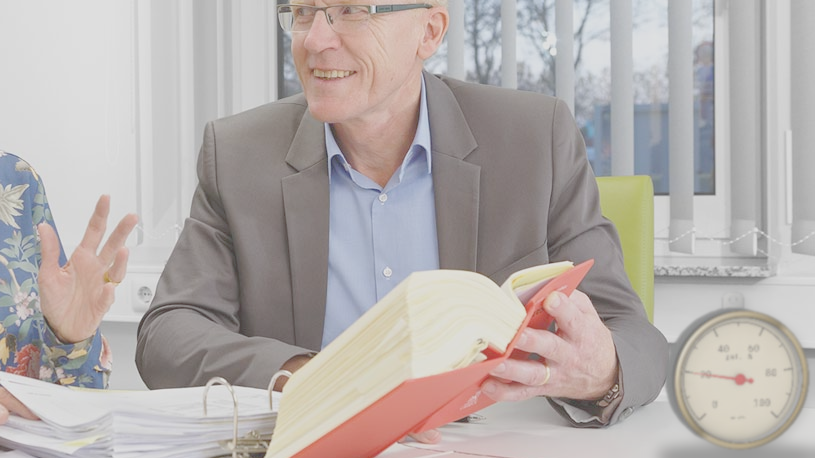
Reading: {"value": 20, "unit": "%"}
